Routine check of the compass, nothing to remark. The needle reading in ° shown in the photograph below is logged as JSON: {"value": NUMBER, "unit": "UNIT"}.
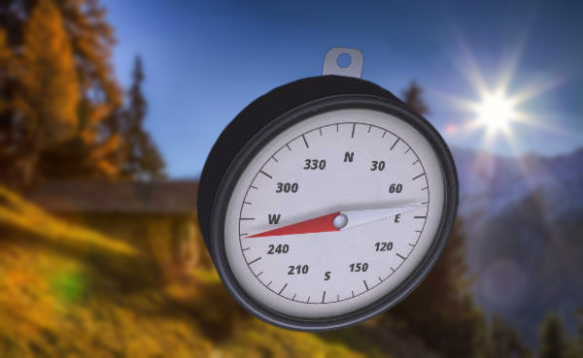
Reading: {"value": 260, "unit": "°"}
